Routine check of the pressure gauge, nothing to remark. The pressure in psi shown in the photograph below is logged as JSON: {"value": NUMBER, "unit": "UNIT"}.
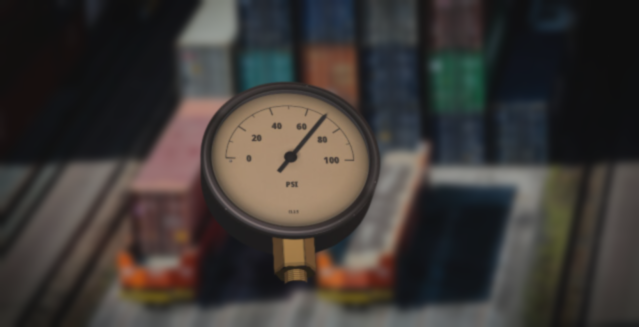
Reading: {"value": 70, "unit": "psi"}
